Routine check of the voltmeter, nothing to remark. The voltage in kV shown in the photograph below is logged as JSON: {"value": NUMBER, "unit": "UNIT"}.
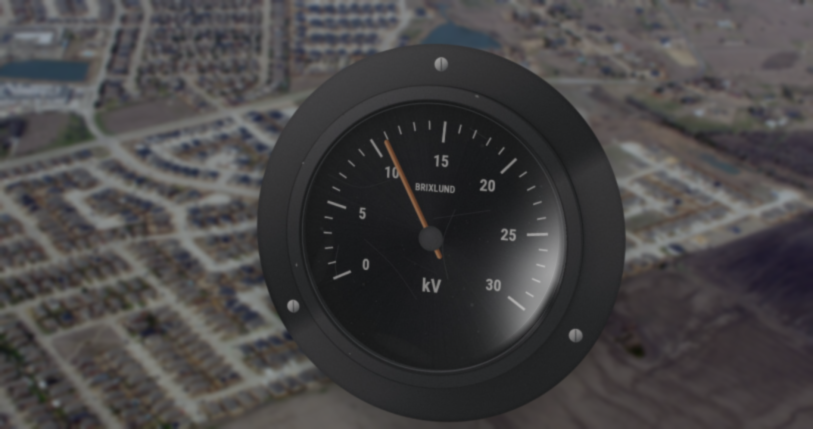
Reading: {"value": 11, "unit": "kV"}
